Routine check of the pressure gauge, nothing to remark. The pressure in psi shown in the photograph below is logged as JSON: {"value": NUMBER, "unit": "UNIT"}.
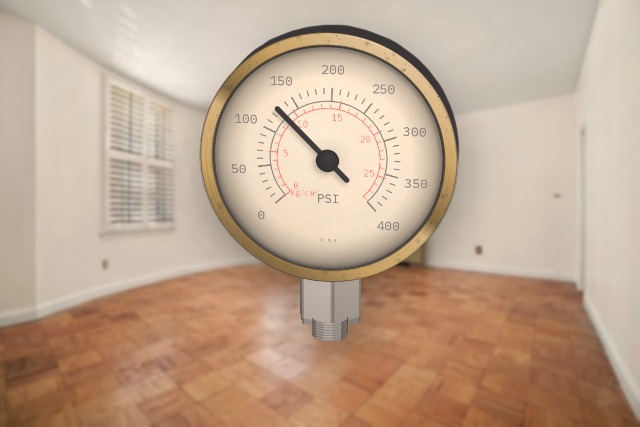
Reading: {"value": 130, "unit": "psi"}
